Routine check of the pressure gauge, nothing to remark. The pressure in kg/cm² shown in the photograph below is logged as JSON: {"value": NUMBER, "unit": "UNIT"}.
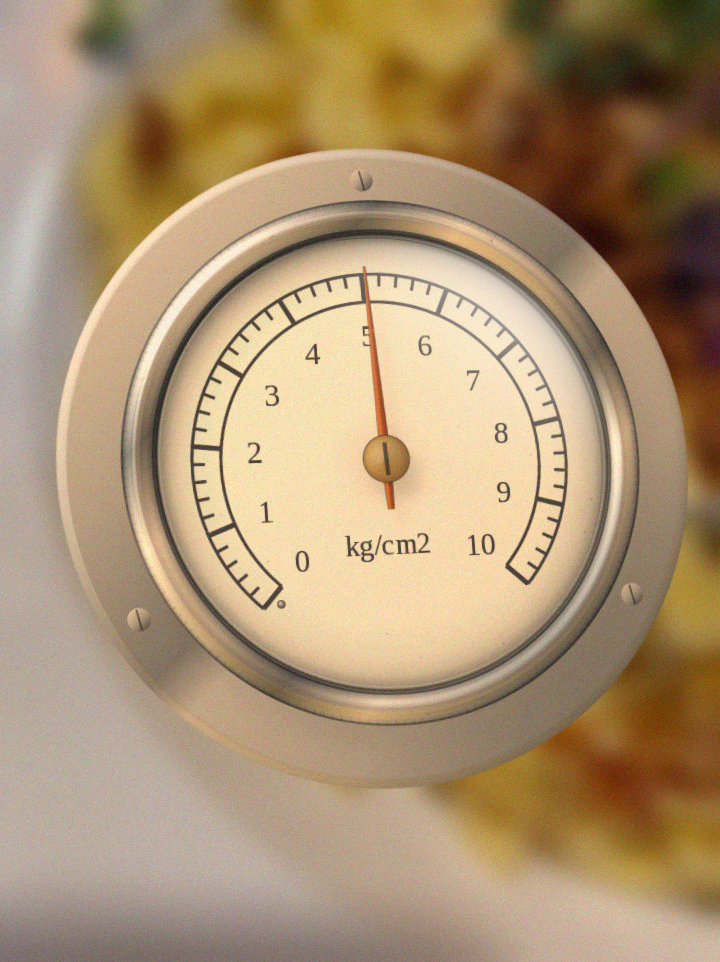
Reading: {"value": 5, "unit": "kg/cm²"}
